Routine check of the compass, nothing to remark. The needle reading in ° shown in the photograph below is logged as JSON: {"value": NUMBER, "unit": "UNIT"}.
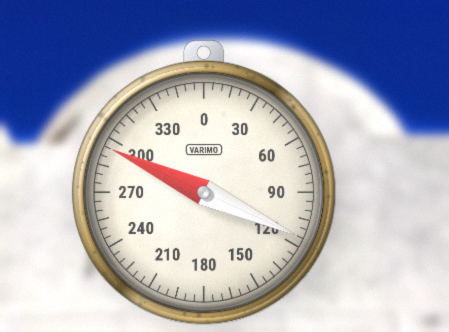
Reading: {"value": 295, "unit": "°"}
